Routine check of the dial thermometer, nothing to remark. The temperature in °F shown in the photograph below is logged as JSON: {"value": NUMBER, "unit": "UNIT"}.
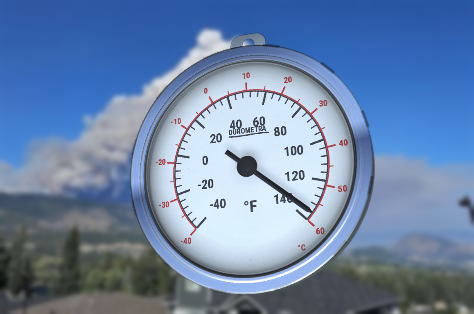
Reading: {"value": 136, "unit": "°F"}
